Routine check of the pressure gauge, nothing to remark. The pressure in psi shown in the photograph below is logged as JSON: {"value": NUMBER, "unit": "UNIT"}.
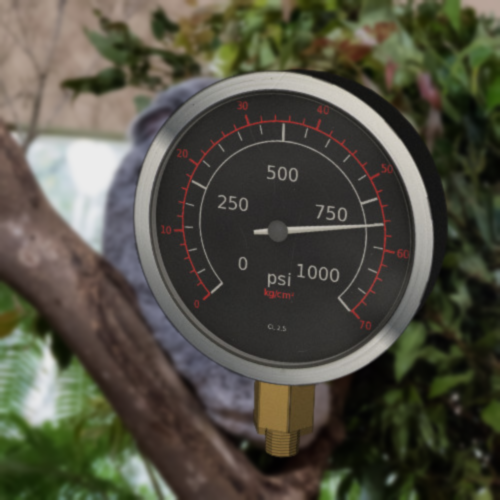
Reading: {"value": 800, "unit": "psi"}
